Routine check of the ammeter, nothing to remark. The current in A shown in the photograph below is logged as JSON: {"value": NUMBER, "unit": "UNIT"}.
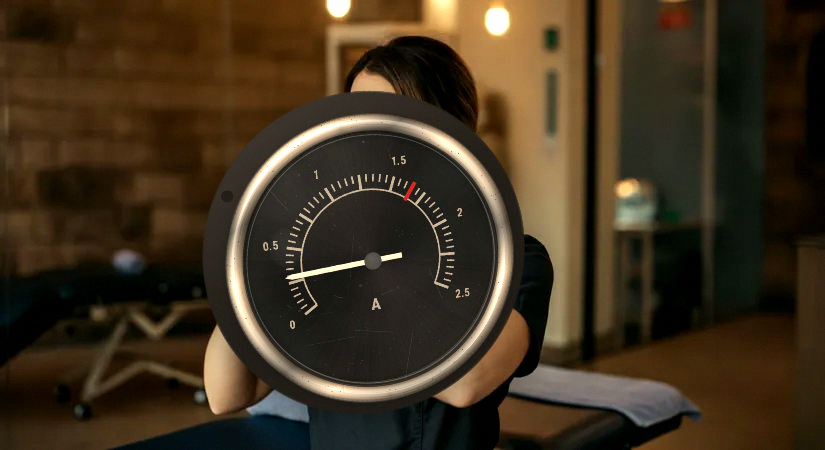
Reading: {"value": 0.3, "unit": "A"}
